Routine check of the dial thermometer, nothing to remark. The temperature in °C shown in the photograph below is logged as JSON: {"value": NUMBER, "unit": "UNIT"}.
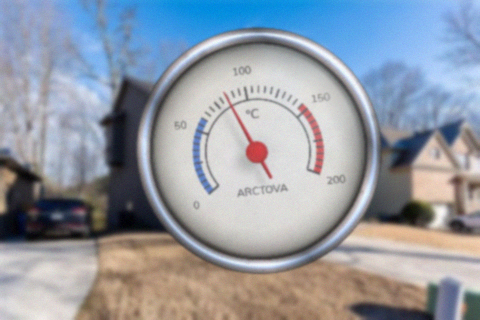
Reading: {"value": 85, "unit": "°C"}
